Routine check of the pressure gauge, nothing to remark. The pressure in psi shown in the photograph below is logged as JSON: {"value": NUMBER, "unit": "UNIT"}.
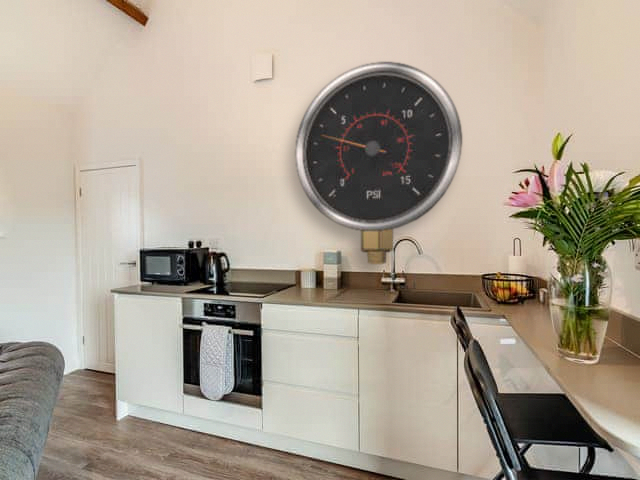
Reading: {"value": 3.5, "unit": "psi"}
